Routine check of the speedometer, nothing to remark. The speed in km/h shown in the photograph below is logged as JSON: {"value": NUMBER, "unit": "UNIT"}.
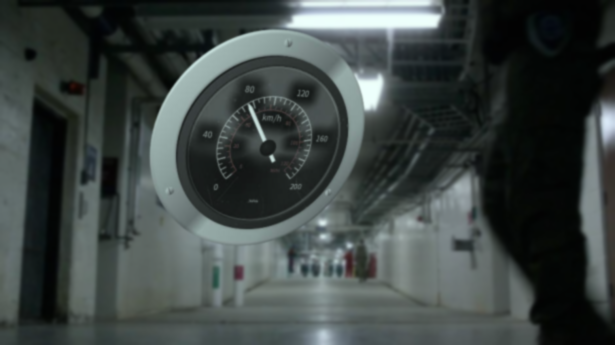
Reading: {"value": 75, "unit": "km/h"}
